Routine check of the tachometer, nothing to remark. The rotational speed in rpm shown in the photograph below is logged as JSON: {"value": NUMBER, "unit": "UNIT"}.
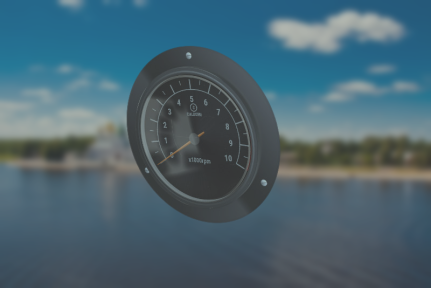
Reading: {"value": 0, "unit": "rpm"}
